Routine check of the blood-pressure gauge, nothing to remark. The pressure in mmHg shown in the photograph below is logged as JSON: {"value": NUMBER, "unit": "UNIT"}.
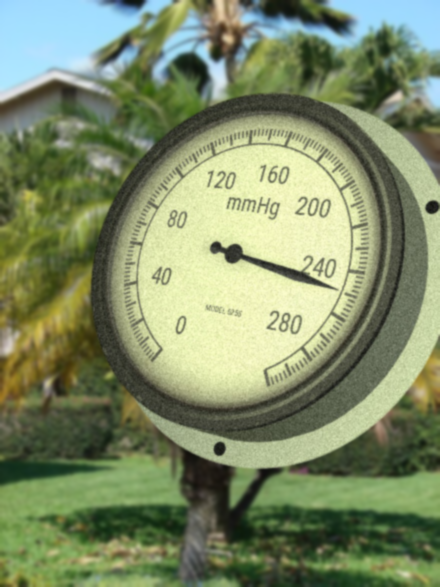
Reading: {"value": 250, "unit": "mmHg"}
